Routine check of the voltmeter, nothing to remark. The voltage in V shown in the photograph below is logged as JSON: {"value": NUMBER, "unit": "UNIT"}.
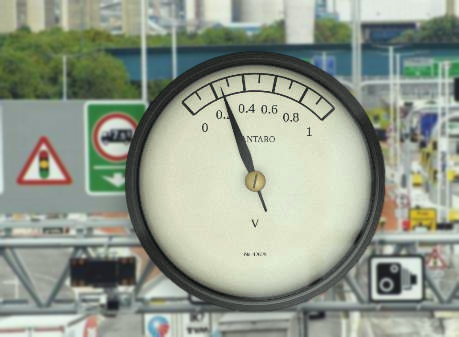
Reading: {"value": 0.25, "unit": "V"}
